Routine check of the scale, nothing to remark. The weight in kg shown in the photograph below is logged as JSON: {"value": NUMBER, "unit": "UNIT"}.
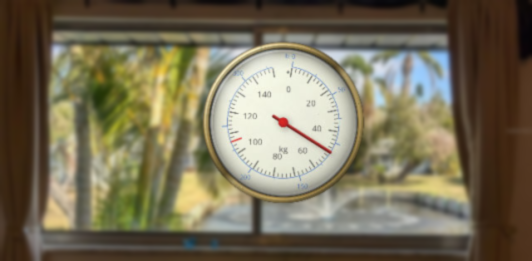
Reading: {"value": 50, "unit": "kg"}
